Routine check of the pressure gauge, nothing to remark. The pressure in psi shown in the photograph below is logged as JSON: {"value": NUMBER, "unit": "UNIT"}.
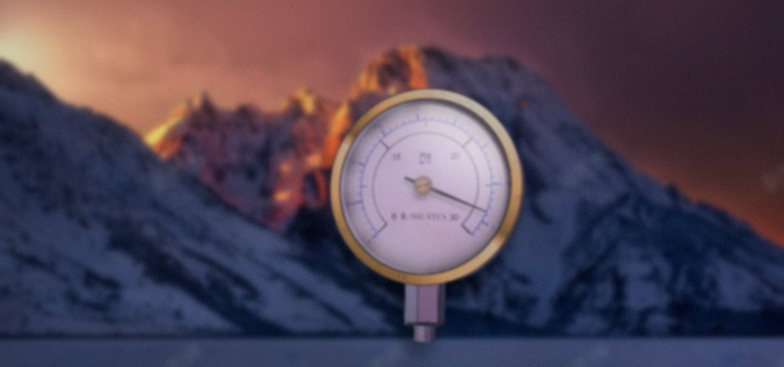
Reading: {"value": 27.5, "unit": "psi"}
